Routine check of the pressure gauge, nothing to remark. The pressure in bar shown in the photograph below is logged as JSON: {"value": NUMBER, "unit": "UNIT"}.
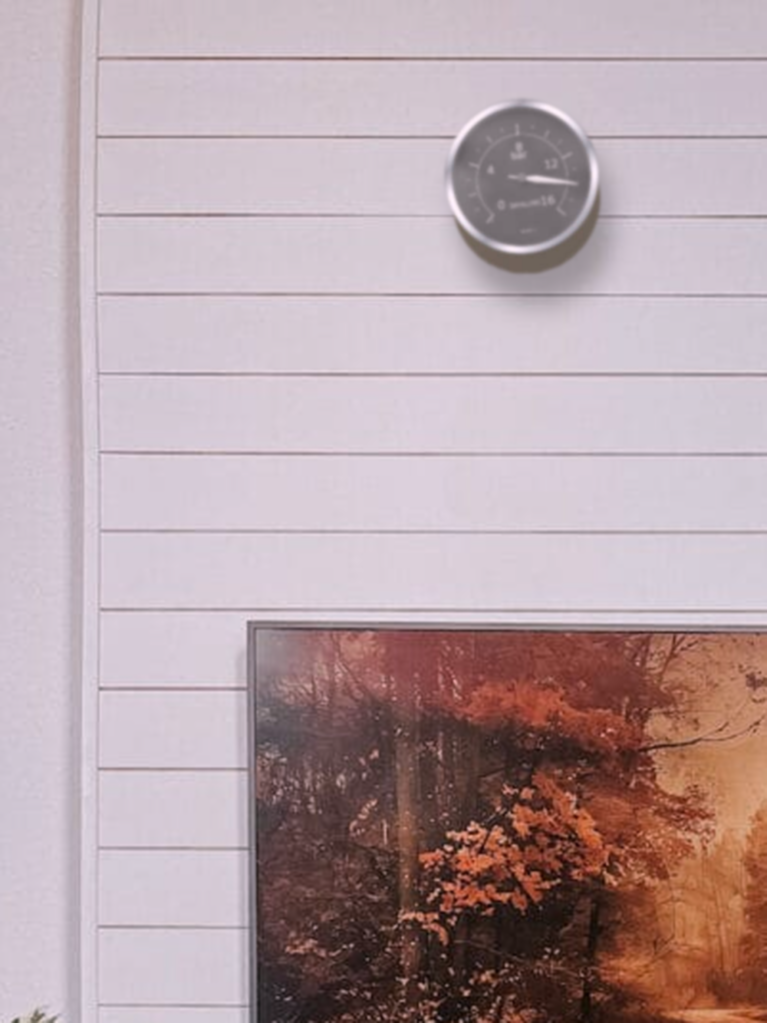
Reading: {"value": 14, "unit": "bar"}
